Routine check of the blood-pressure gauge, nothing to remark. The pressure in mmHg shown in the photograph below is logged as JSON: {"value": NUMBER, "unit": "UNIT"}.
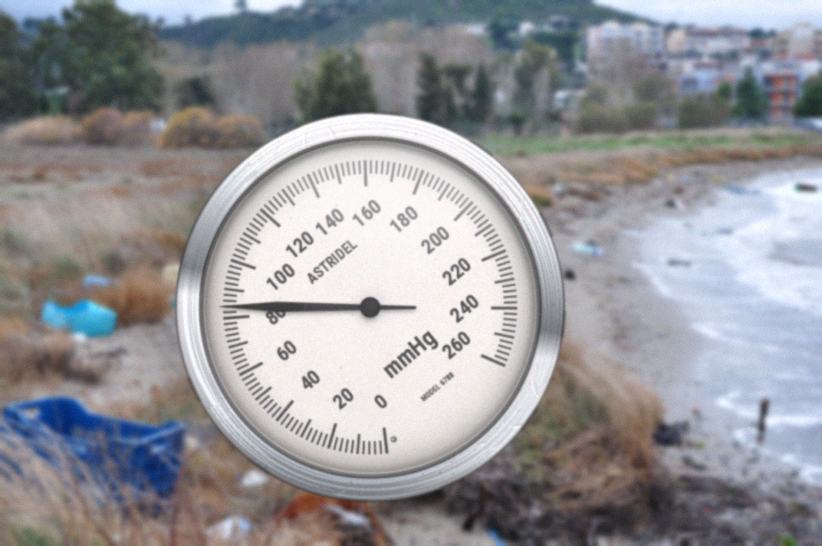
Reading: {"value": 84, "unit": "mmHg"}
